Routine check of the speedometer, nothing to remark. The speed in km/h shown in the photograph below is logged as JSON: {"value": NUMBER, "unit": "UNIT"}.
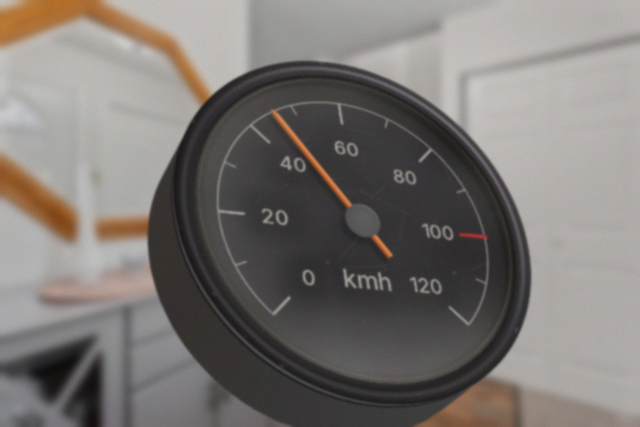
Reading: {"value": 45, "unit": "km/h"}
